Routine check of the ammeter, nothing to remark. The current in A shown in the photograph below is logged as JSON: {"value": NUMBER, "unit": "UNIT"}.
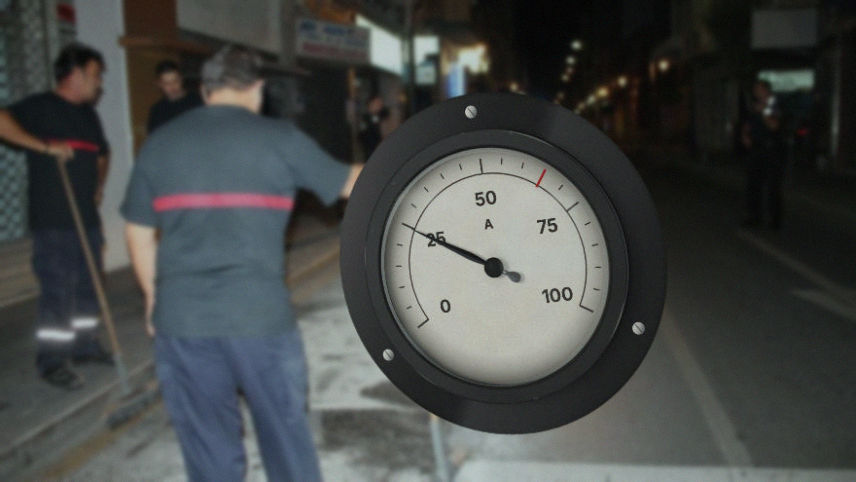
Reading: {"value": 25, "unit": "A"}
